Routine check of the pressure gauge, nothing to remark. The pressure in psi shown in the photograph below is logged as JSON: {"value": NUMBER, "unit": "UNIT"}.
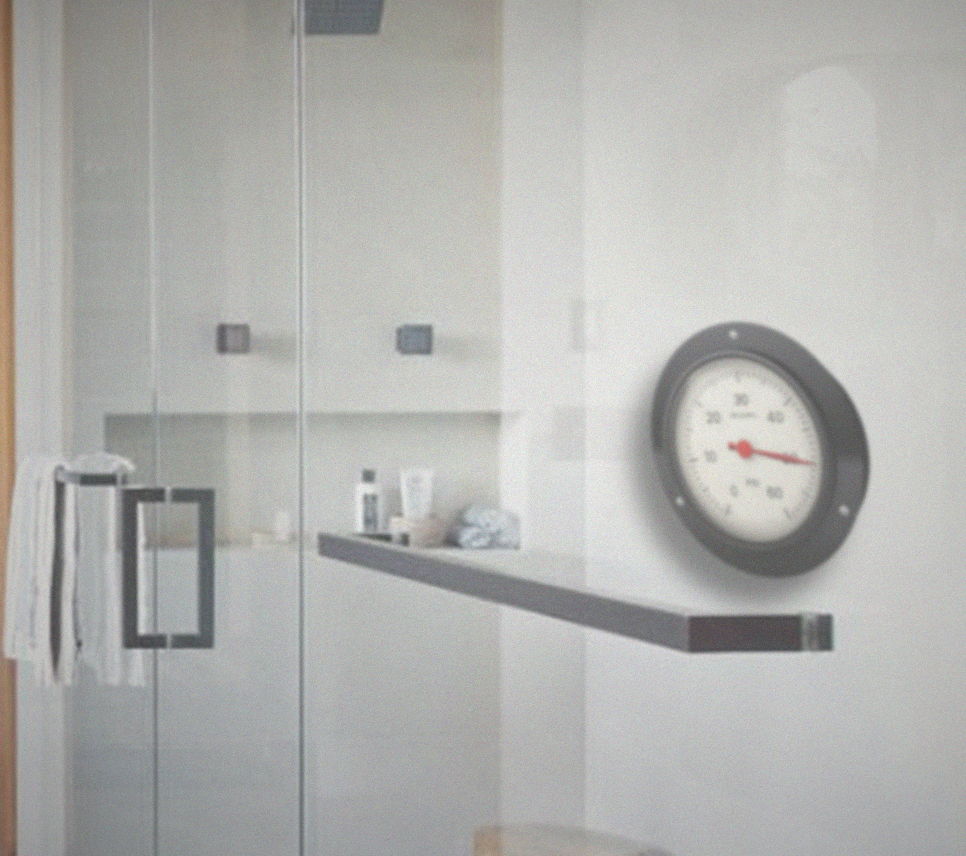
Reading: {"value": 50, "unit": "psi"}
